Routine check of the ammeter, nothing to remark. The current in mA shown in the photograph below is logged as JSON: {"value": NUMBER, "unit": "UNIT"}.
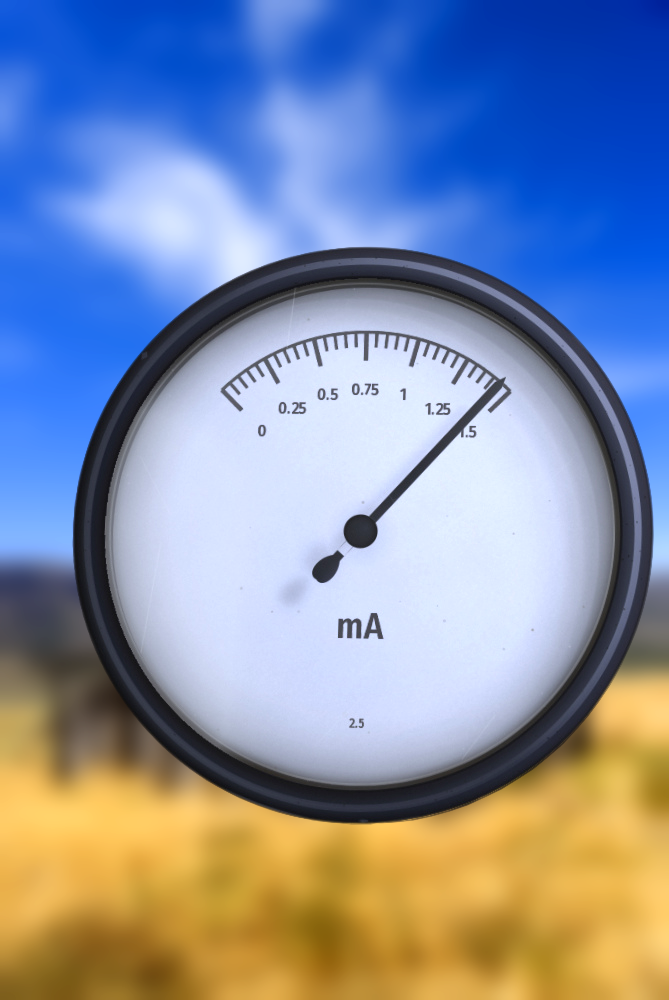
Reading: {"value": 1.45, "unit": "mA"}
